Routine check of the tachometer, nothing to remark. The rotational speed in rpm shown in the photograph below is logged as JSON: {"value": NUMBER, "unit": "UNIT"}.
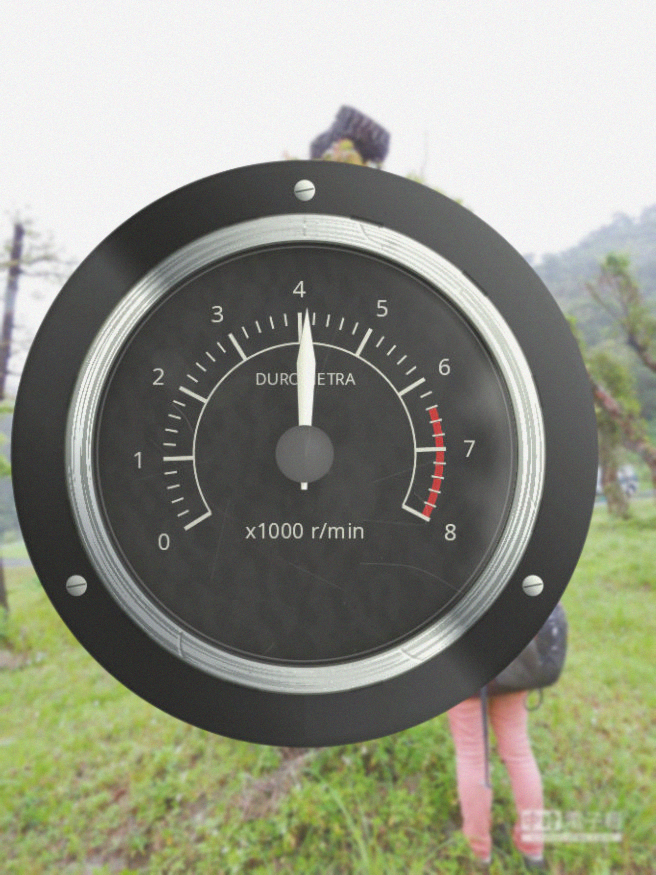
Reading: {"value": 4100, "unit": "rpm"}
